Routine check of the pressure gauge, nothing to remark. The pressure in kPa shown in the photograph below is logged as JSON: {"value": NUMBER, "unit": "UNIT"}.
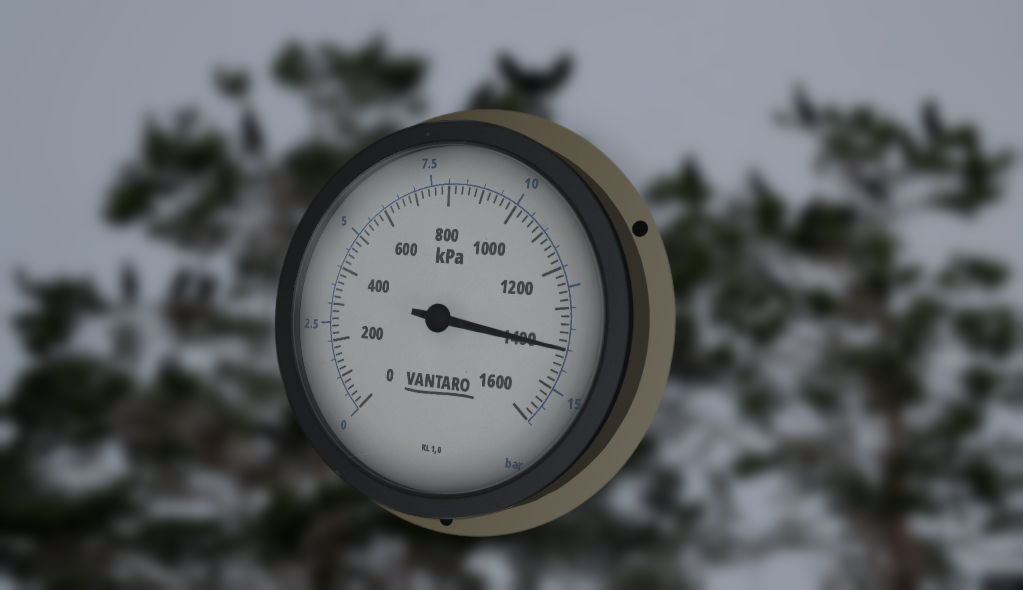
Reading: {"value": 1400, "unit": "kPa"}
